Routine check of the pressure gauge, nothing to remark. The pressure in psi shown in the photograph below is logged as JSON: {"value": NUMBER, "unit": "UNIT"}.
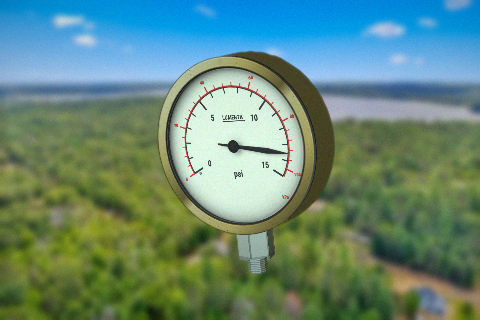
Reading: {"value": 13.5, "unit": "psi"}
